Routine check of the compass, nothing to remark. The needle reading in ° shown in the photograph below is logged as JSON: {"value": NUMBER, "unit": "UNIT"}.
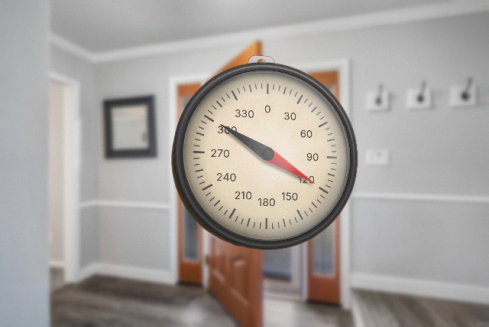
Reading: {"value": 120, "unit": "°"}
